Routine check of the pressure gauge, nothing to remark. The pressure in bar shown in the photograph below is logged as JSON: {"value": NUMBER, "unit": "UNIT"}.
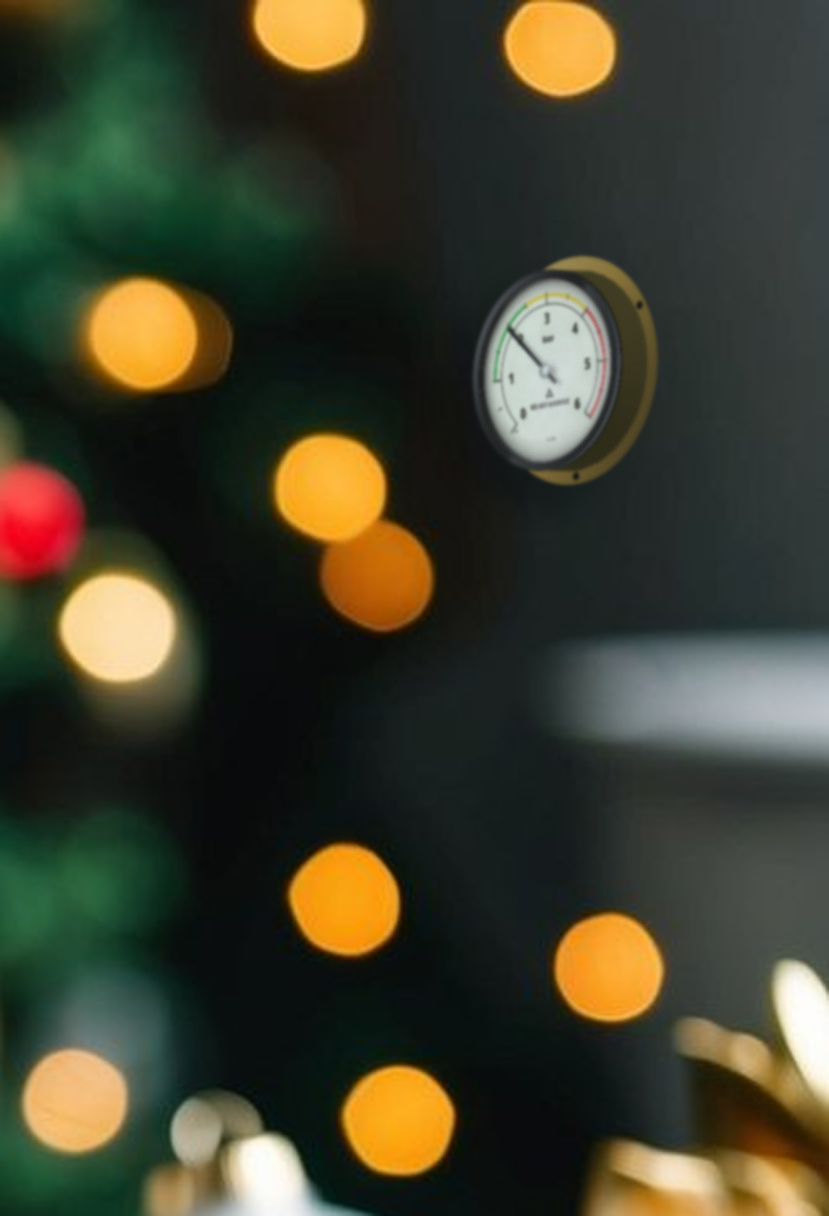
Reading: {"value": 2, "unit": "bar"}
